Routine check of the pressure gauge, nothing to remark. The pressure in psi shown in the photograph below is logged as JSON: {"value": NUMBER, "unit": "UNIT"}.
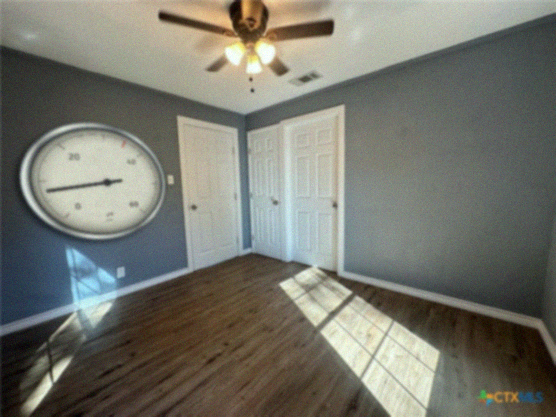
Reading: {"value": 7.5, "unit": "psi"}
